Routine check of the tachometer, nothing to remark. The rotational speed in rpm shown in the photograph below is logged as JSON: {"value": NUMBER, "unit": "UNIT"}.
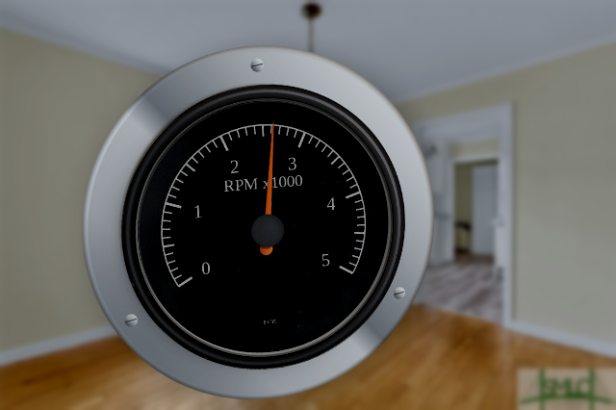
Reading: {"value": 2600, "unit": "rpm"}
